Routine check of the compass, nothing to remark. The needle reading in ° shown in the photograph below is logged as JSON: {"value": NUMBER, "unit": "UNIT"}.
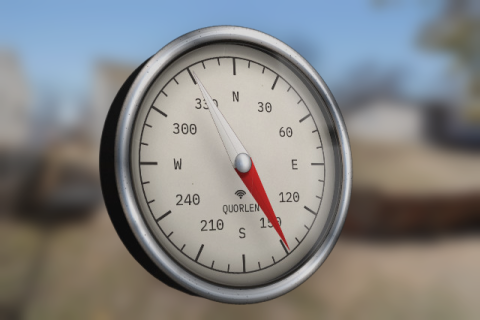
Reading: {"value": 150, "unit": "°"}
